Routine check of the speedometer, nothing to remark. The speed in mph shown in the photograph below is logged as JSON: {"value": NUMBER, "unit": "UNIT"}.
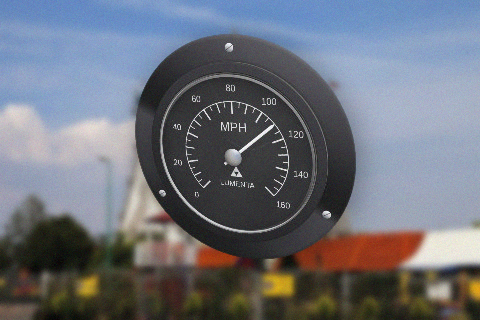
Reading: {"value": 110, "unit": "mph"}
